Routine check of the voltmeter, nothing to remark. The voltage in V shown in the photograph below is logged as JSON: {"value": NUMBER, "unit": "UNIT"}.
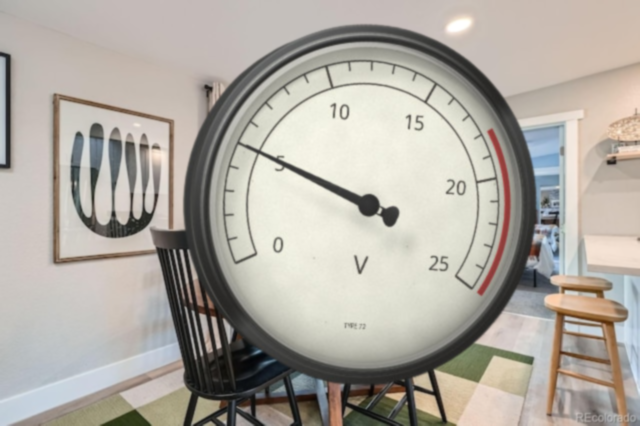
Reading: {"value": 5, "unit": "V"}
